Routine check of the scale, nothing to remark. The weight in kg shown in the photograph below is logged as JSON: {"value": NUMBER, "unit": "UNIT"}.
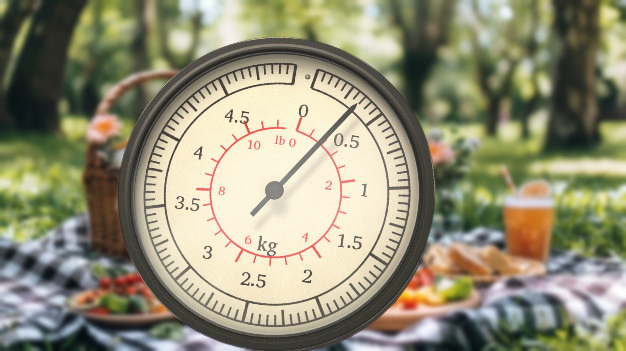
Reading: {"value": 0.35, "unit": "kg"}
